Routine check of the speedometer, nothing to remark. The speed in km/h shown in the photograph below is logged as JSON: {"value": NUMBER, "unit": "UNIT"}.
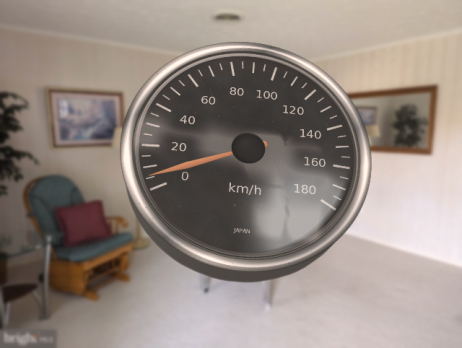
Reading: {"value": 5, "unit": "km/h"}
